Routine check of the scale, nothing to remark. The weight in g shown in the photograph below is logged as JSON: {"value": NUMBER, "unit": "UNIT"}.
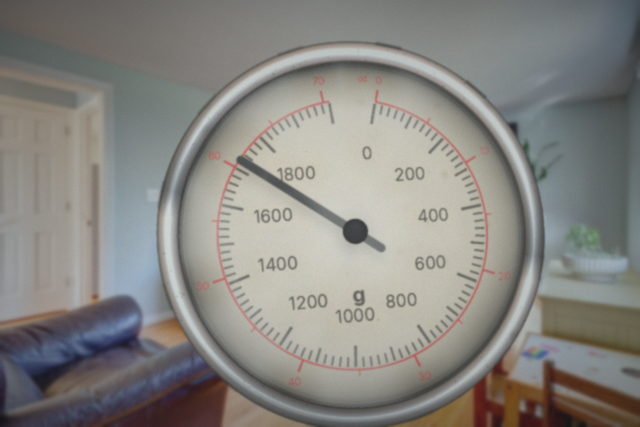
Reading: {"value": 1720, "unit": "g"}
